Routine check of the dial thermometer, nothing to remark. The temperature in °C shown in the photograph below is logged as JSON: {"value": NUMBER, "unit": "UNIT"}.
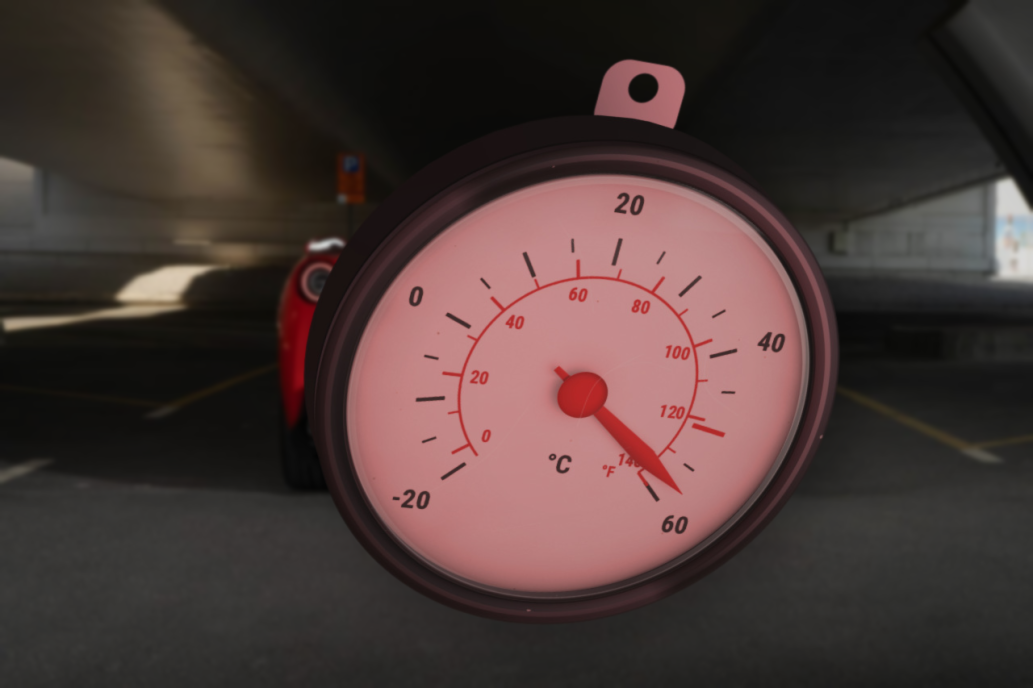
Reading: {"value": 57.5, "unit": "°C"}
